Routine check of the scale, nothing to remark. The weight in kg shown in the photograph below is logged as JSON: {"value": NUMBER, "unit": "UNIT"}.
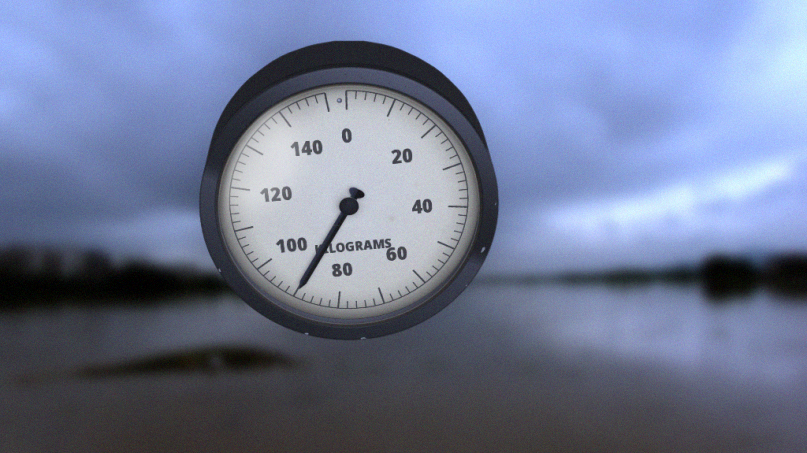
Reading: {"value": 90, "unit": "kg"}
